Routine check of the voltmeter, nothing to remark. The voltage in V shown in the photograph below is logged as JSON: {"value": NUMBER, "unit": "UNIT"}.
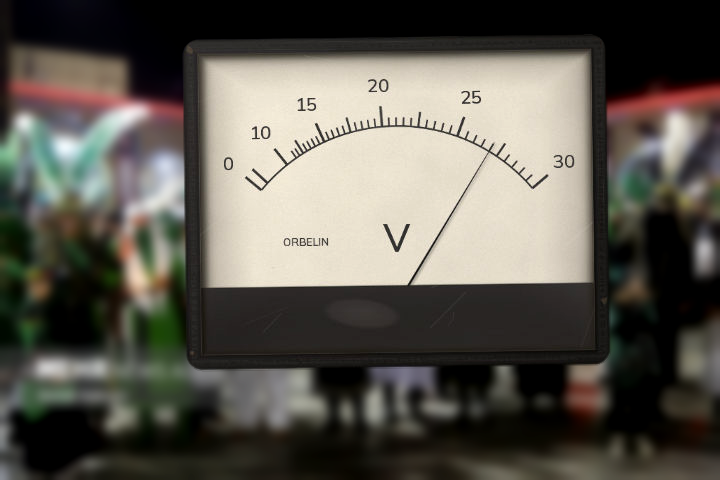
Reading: {"value": 27, "unit": "V"}
